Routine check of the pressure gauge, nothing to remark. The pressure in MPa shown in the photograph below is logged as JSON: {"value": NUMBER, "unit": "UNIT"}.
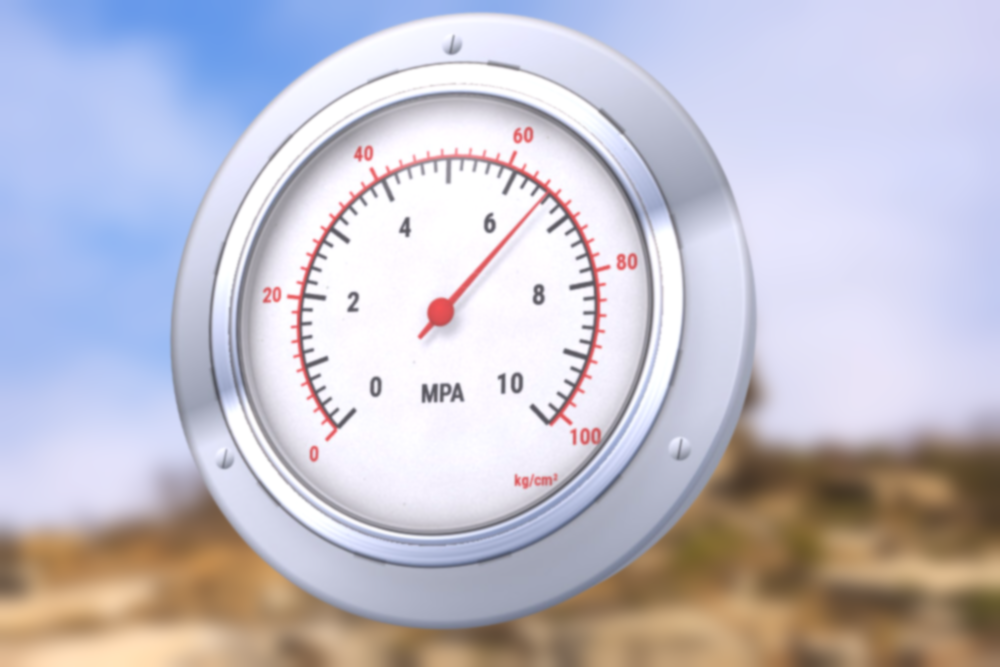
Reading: {"value": 6.6, "unit": "MPa"}
